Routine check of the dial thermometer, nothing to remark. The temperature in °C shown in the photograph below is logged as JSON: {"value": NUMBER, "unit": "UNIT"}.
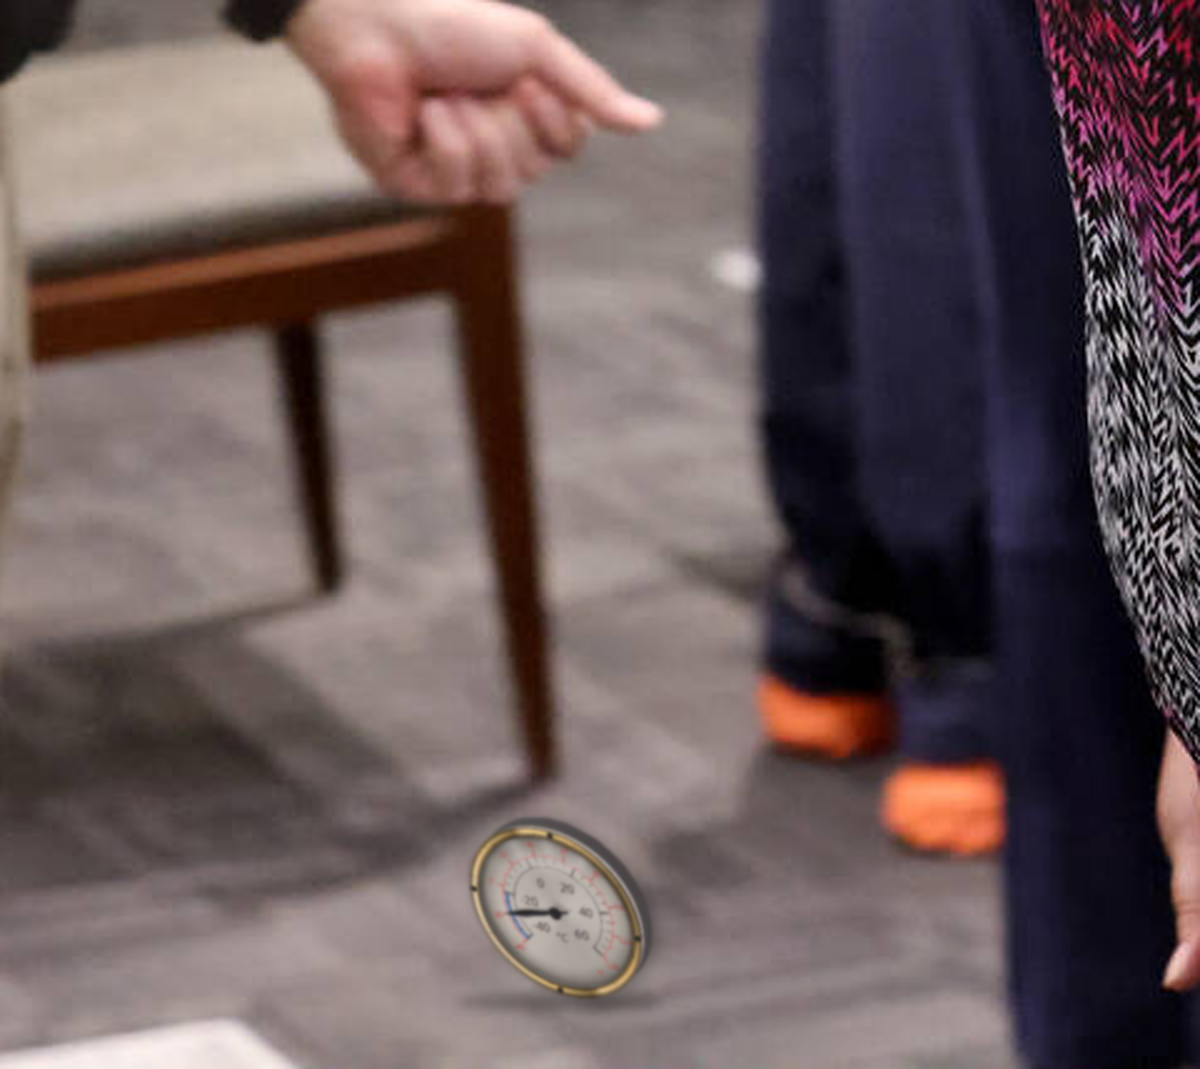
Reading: {"value": -28, "unit": "°C"}
